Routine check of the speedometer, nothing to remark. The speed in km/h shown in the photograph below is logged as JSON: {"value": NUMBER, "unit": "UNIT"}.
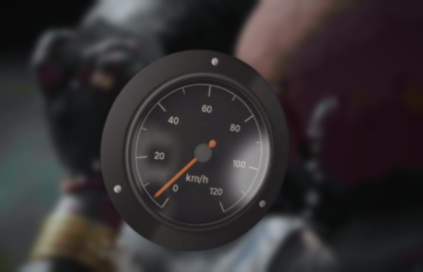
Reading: {"value": 5, "unit": "km/h"}
